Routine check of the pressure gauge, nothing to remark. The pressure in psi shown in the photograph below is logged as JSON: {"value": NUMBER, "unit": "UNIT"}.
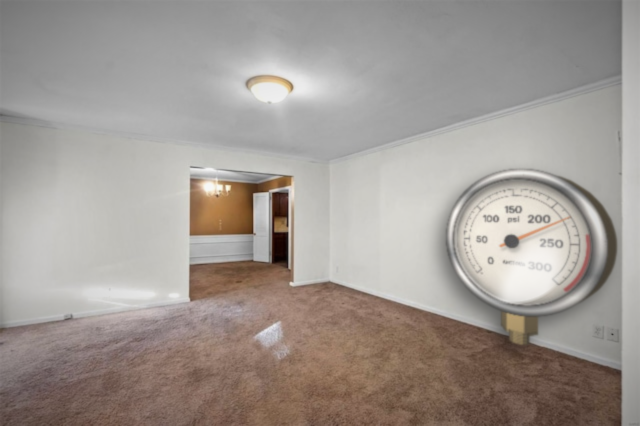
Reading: {"value": 220, "unit": "psi"}
